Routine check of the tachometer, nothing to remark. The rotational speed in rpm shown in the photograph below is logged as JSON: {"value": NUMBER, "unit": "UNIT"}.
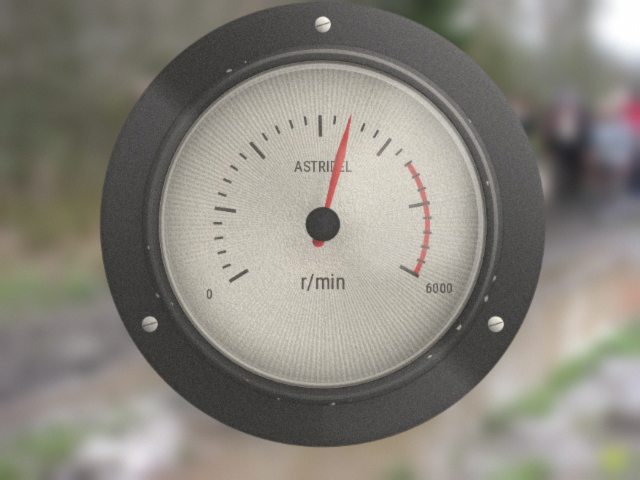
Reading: {"value": 3400, "unit": "rpm"}
